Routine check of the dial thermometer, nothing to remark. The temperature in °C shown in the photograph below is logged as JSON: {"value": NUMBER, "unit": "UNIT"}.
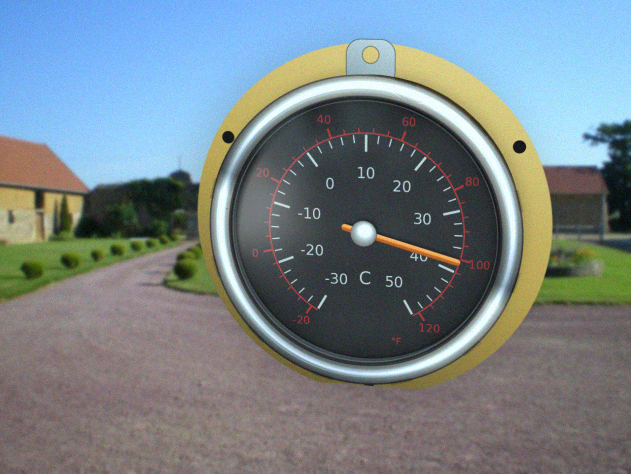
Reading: {"value": 38, "unit": "°C"}
